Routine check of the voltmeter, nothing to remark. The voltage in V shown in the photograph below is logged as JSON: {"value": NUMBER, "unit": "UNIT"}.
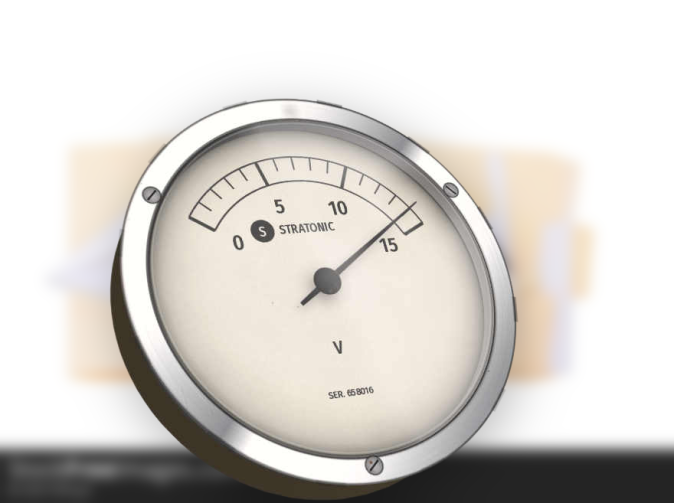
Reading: {"value": 14, "unit": "V"}
